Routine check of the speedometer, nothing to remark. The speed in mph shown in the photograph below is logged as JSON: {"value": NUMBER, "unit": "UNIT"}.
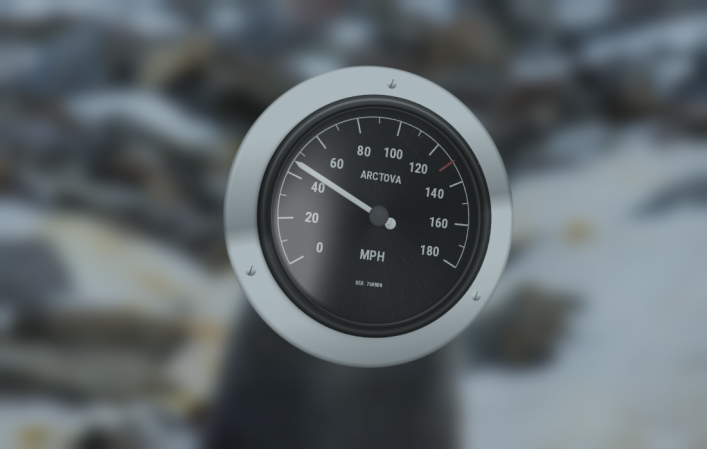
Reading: {"value": 45, "unit": "mph"}
